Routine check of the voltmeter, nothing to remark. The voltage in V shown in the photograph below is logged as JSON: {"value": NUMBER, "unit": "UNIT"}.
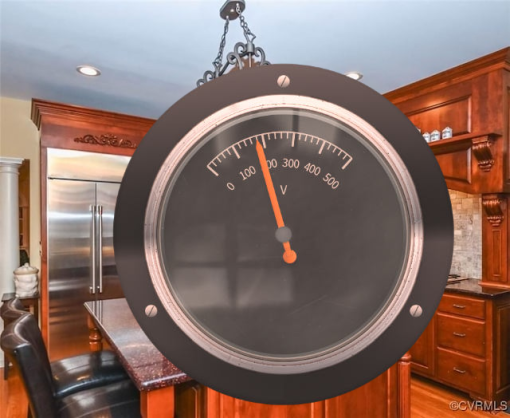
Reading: {"value": 180, "unit": "V"}
